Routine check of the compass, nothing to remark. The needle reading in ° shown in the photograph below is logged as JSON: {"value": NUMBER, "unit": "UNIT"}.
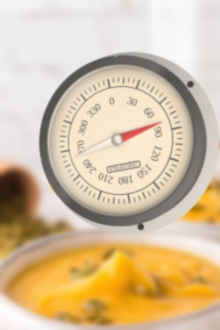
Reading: {"value": 80, "unit": "°"}
